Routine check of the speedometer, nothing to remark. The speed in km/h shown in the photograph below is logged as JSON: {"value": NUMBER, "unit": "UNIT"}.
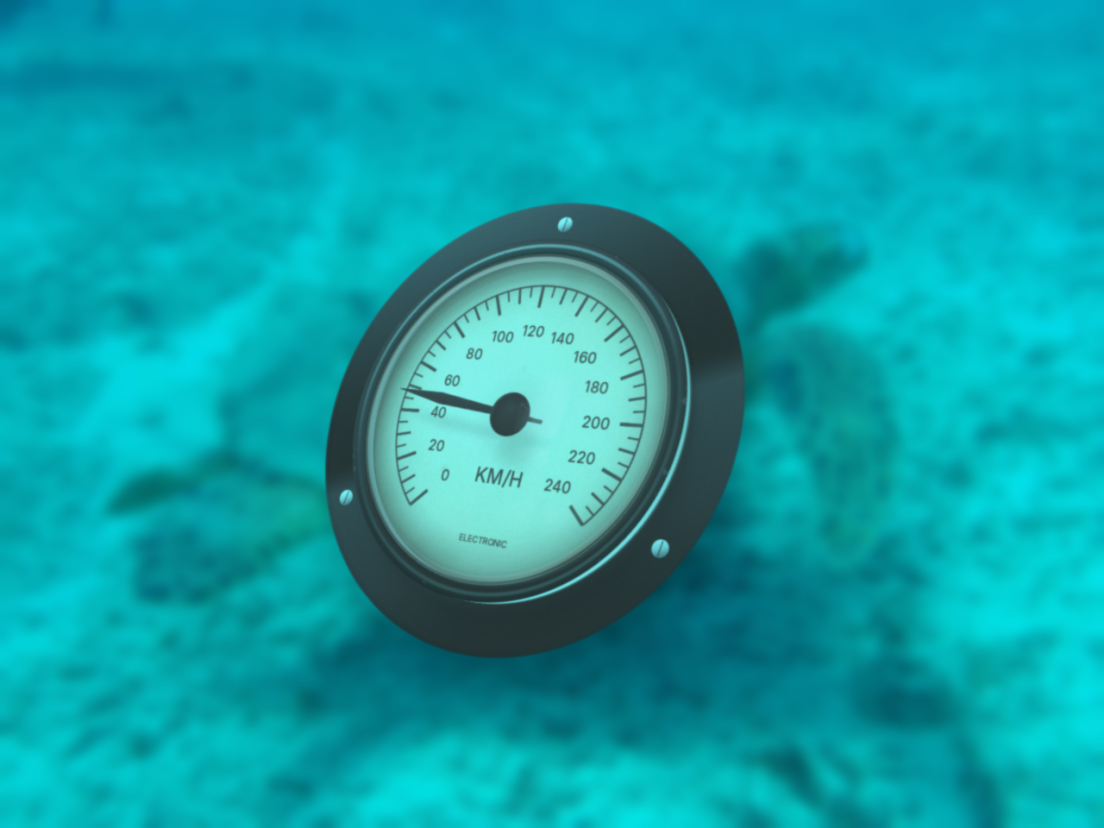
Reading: {"value": 47.5, "unit": "km/h"}
